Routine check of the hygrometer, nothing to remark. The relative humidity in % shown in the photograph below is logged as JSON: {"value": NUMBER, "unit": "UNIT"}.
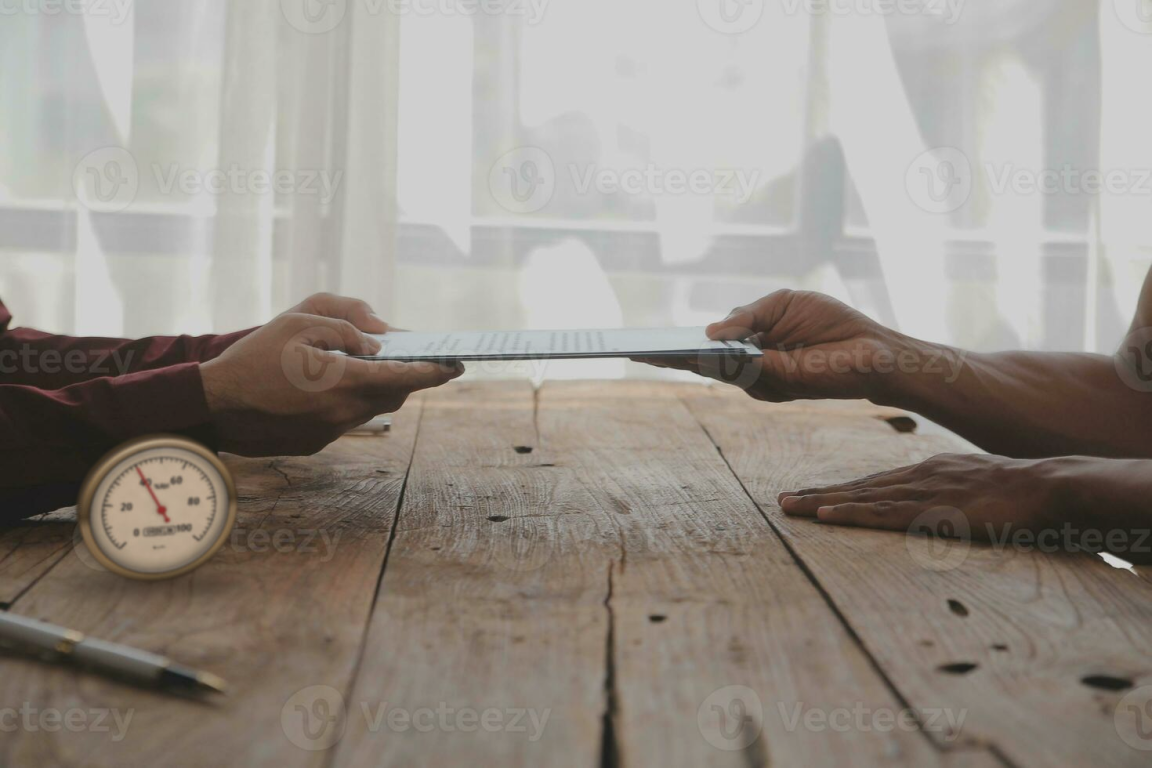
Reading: {"value": 40, "unit": "%"}
